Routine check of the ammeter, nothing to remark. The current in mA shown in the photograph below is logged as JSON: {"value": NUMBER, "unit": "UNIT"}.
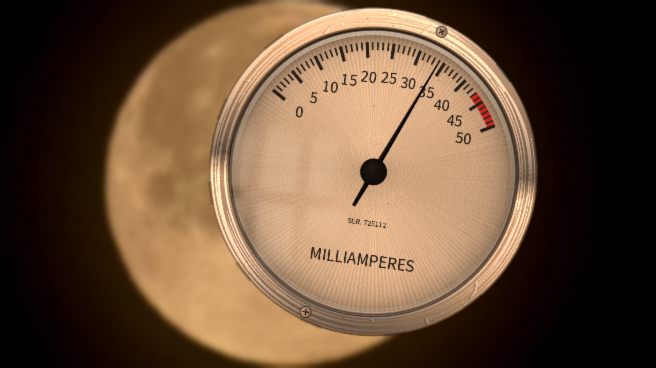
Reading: {"value": 34, "unit": "mA"}
